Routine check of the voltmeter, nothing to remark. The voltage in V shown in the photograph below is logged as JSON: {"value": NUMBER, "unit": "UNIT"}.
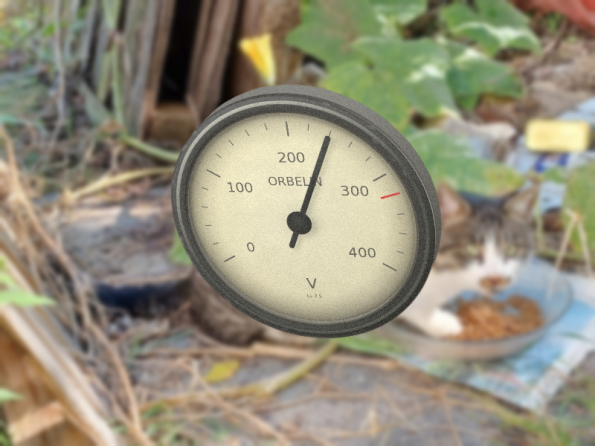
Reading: {"value": 240, "unit": "V"}
